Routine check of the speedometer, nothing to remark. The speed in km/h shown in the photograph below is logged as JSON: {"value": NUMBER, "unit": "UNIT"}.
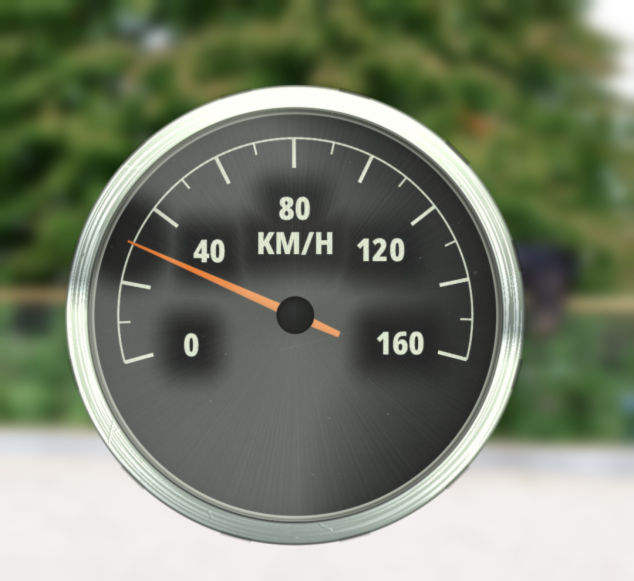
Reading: {"value": 30, "unit": "km/h"}
